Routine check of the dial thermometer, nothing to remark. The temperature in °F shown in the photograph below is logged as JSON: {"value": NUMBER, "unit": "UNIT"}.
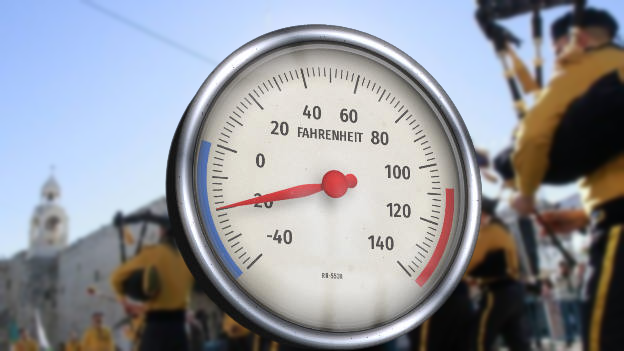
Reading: {"value": -20, "unit": "°F"}
